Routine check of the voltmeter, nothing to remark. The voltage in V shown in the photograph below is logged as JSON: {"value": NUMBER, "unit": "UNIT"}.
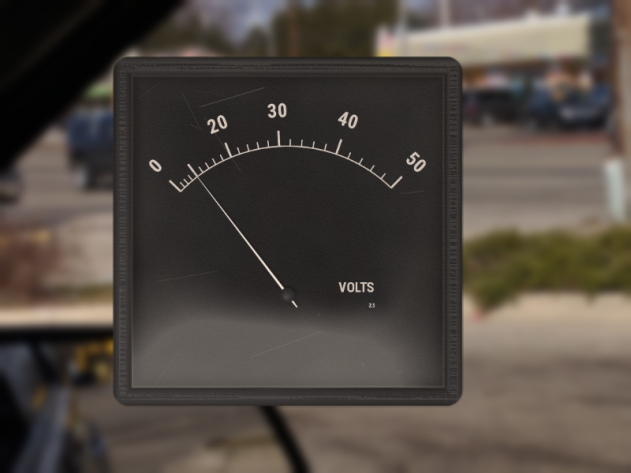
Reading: {"value": 10, "unit": "V"}
